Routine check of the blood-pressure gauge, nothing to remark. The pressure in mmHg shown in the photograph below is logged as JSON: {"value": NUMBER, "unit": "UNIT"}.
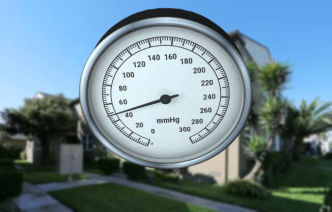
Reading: {"value": 50, "unit": "mmHg"}
